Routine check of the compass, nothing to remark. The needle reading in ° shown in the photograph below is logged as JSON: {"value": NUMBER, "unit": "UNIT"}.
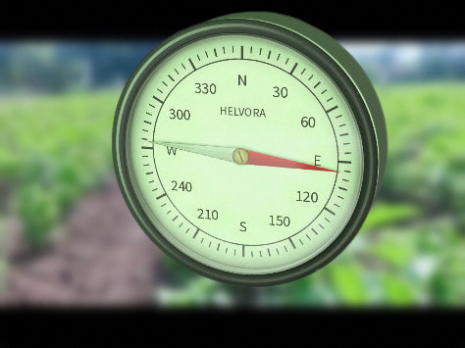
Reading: {"value": 95, "unit": "°"}
